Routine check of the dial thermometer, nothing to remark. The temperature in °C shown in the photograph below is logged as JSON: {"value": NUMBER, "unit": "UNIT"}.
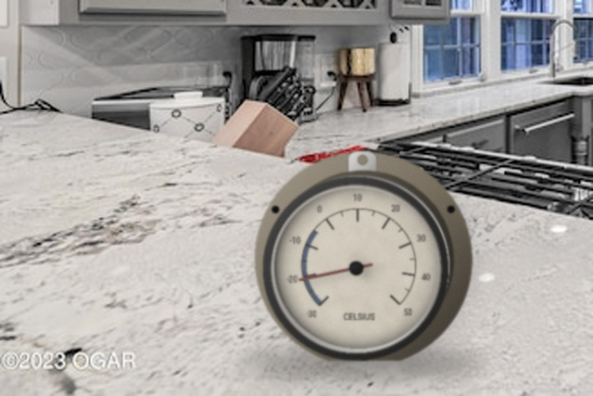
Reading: {"value": -20, "unit": "°C"}
